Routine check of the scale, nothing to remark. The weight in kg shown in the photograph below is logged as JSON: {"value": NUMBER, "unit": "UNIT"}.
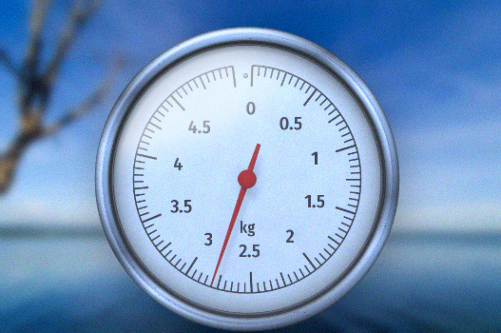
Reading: {"value": 2.8, "unit": "kg"}
